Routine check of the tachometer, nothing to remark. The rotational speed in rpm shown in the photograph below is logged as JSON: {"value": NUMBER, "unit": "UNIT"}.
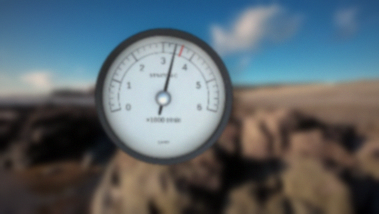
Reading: {"value": 3400, "unit": "rpm"}
